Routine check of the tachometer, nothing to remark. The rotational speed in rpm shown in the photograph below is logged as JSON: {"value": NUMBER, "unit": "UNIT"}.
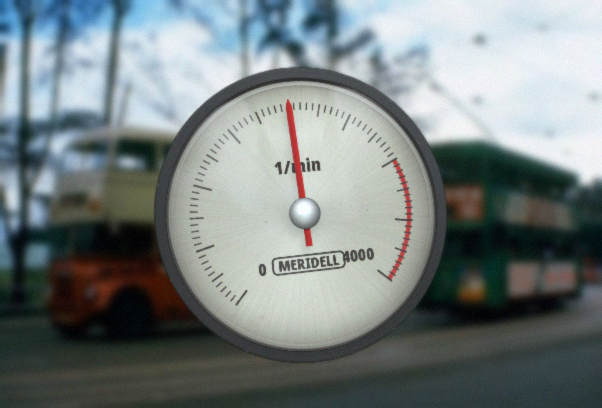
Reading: {"value": 2000, "unit": "rpm"}
